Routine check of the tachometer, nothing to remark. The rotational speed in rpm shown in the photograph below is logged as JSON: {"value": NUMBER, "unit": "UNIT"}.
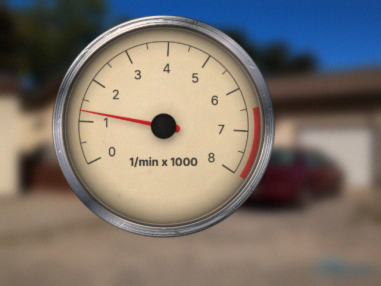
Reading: {"value": 1250, "unit": "rpm"}
